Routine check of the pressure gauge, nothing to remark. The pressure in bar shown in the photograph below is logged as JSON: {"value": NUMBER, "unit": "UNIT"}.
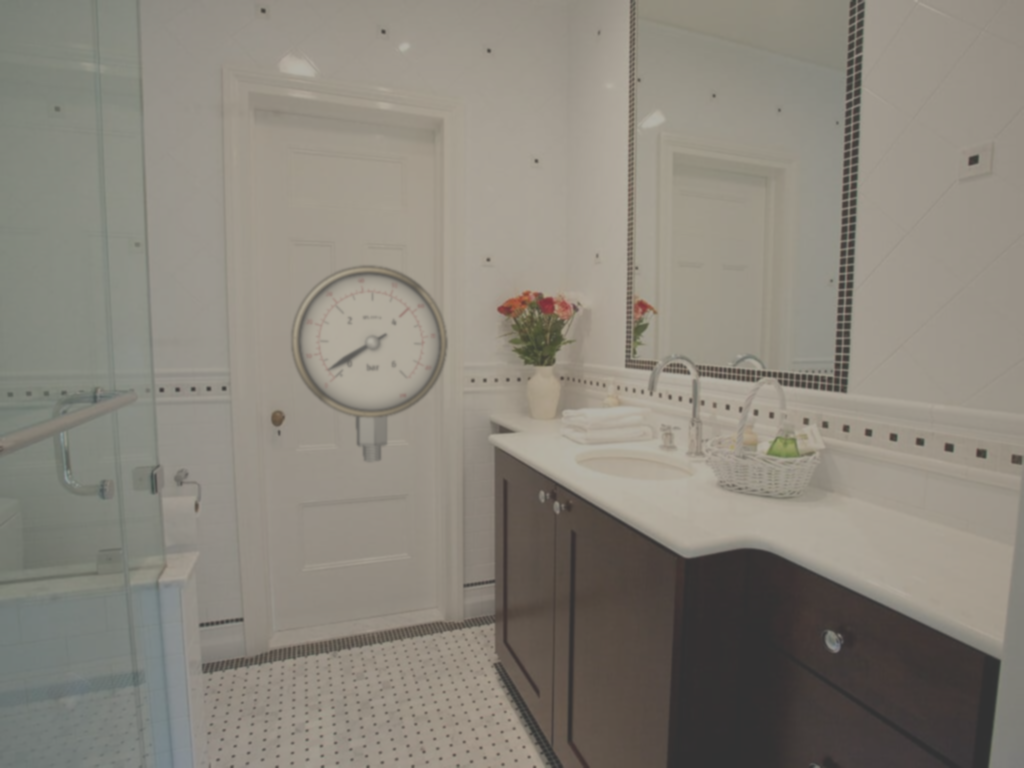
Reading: {"value": 0.25, "unit": "bar"}
